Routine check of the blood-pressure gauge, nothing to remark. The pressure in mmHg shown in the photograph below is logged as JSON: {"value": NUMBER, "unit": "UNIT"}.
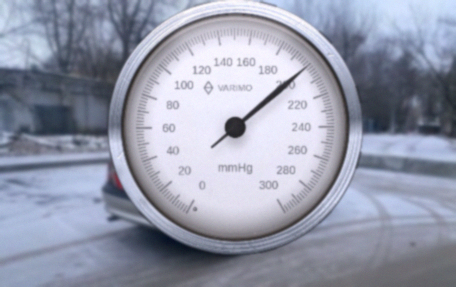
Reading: {"value": 200, "unit": "mmHg"}
